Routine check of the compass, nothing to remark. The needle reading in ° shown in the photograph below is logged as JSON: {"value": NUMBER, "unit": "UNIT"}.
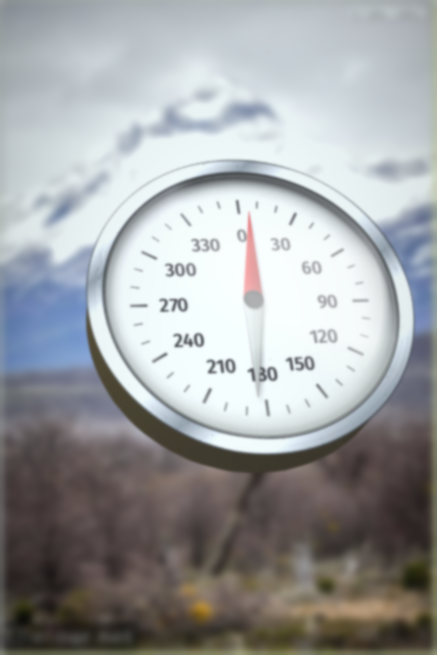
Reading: {"value": 5, "unit": "°"}
